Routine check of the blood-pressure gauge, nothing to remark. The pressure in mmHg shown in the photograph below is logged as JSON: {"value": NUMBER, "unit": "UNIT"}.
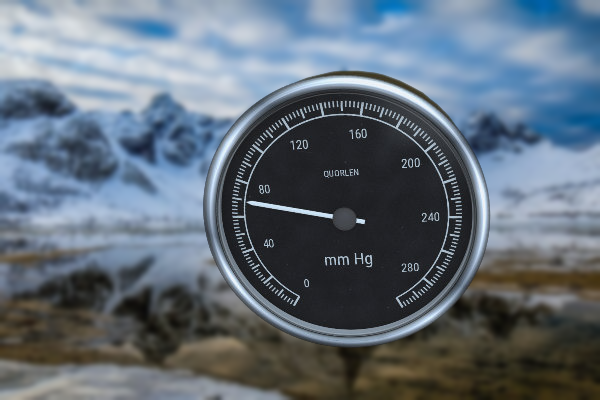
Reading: {"value": 70, "unit": "mmHg"}
